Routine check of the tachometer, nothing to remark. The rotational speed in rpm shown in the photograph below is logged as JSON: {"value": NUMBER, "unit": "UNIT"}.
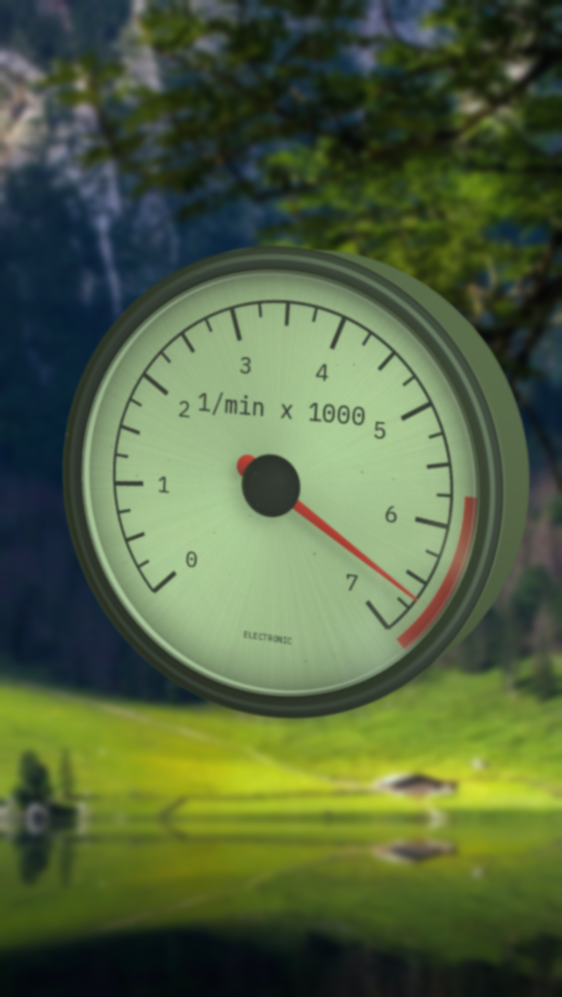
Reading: {"value": 6625, "unit": "rpm"}
